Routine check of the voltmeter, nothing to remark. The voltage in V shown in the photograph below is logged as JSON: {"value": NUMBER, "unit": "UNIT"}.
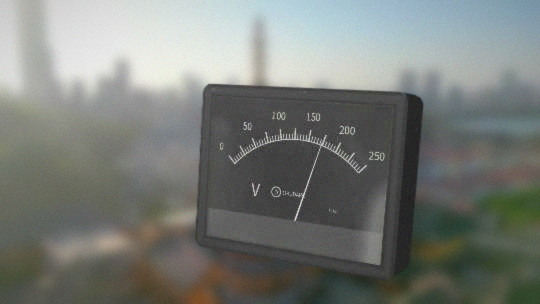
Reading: {"value": 175, "unit": "V"}
